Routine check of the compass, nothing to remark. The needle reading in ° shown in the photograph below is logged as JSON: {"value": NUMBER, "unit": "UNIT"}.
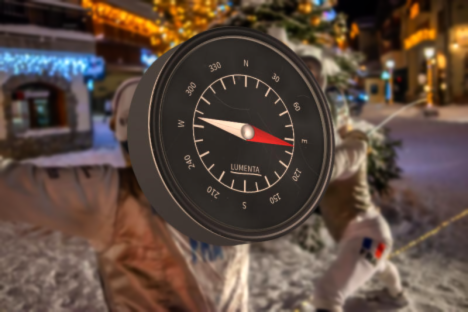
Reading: {"value": 97.5, "unit": "°"}
